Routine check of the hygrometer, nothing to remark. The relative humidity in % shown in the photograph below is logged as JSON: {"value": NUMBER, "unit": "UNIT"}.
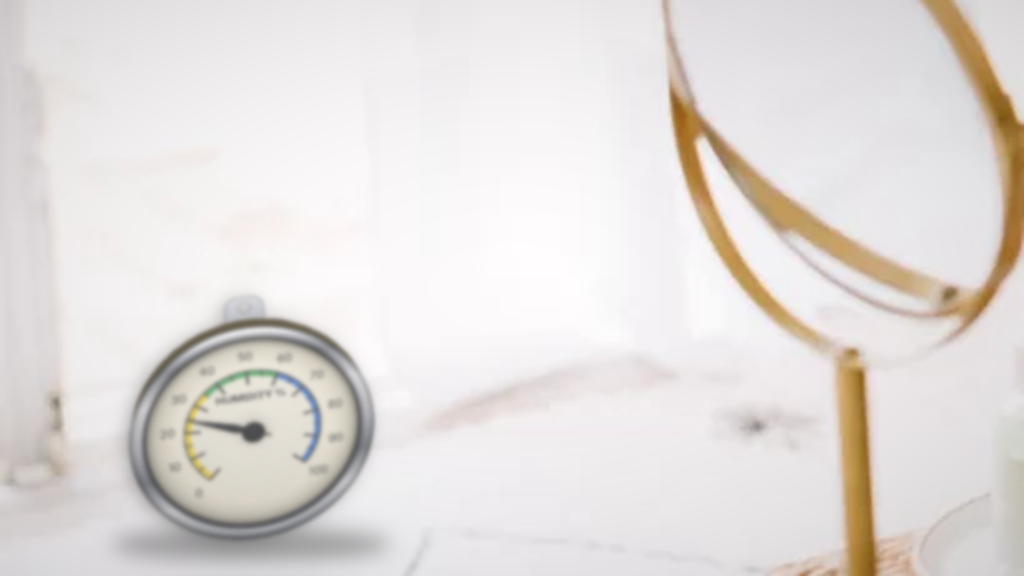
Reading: {"value": 25, "unit": "%"}
